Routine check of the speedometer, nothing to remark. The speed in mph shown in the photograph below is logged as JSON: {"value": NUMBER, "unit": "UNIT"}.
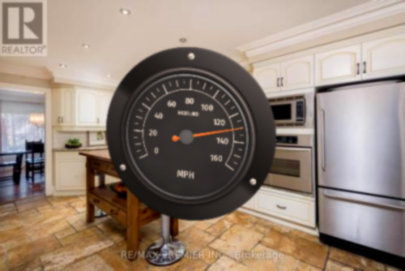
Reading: {"value": 130, "unit": "mph"}
